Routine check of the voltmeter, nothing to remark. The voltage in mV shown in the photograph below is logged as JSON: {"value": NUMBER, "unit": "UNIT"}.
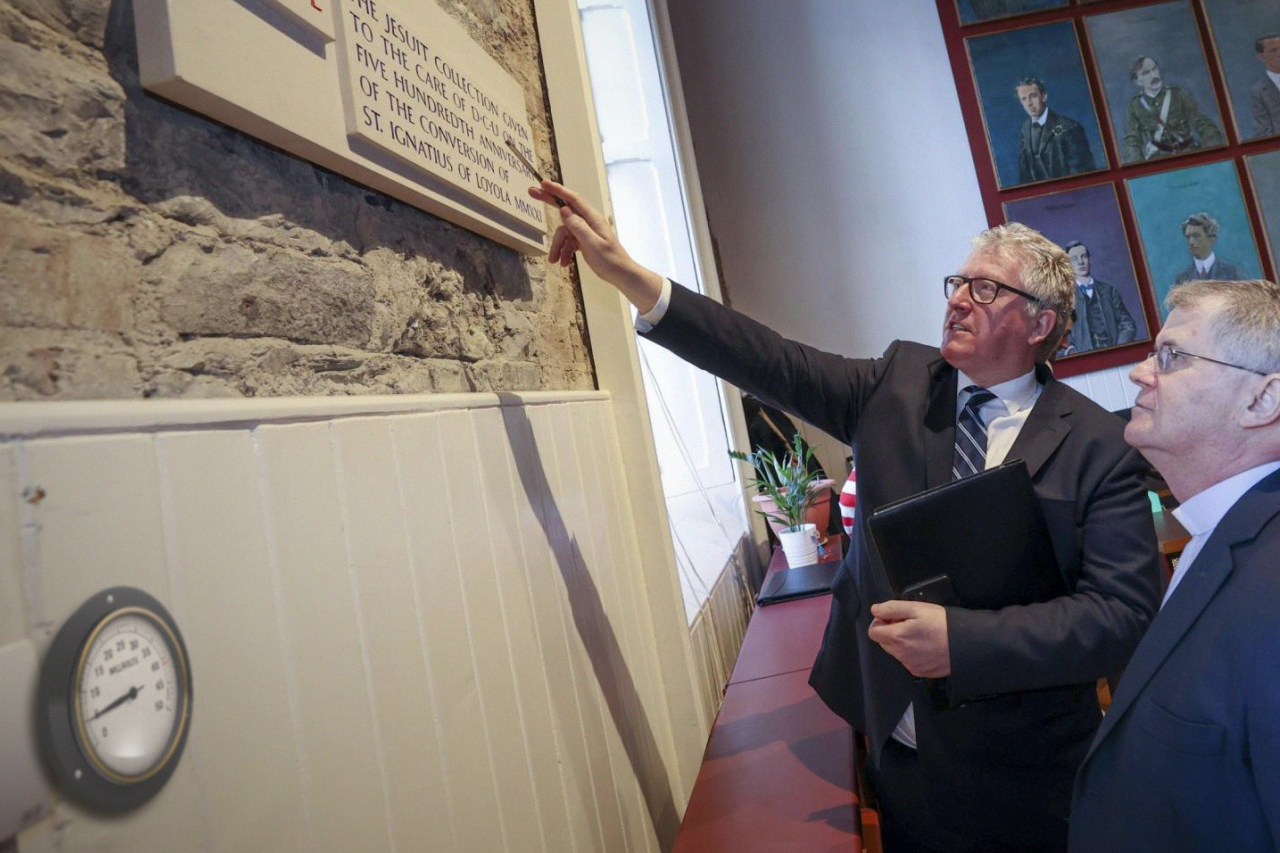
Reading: {"value": 5, "unit": "mV"}
